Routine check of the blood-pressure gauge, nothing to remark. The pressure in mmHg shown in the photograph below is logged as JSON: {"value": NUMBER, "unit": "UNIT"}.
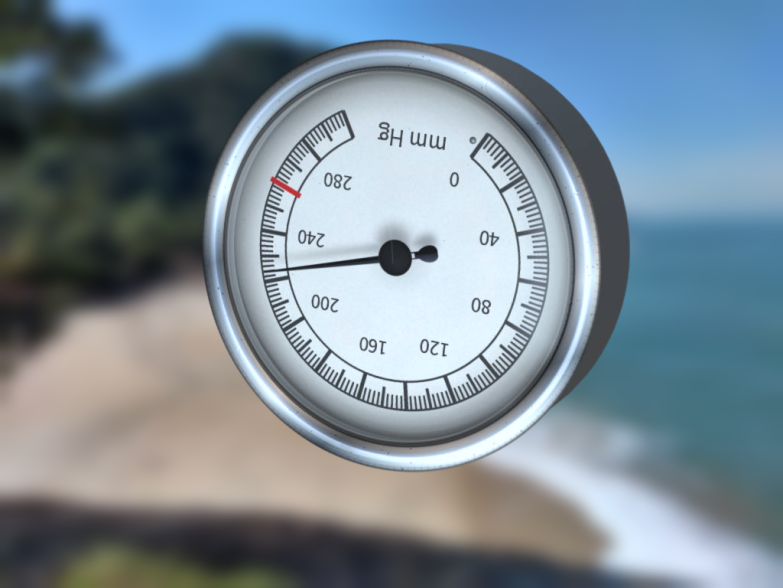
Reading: {"value": 224, "unit": "mmHg"}
